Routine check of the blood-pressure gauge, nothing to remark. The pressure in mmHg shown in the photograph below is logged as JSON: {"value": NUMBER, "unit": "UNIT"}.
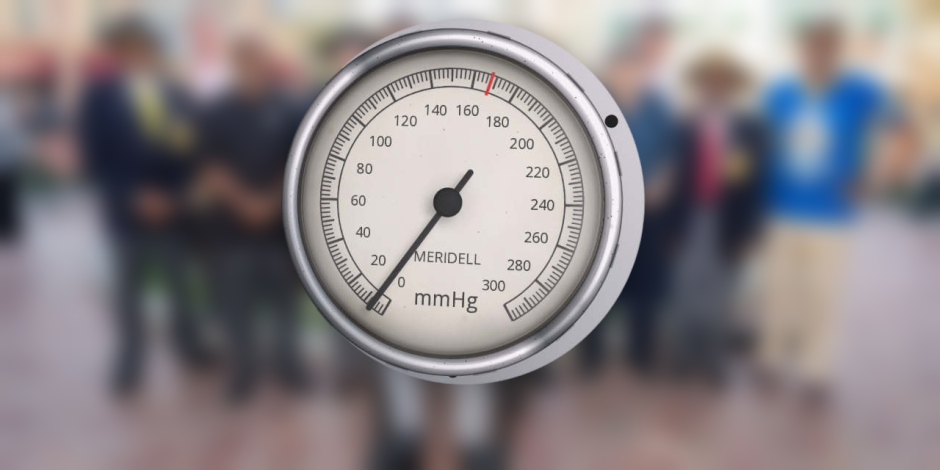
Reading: {"value": 6, "unit": "mmHg"}
